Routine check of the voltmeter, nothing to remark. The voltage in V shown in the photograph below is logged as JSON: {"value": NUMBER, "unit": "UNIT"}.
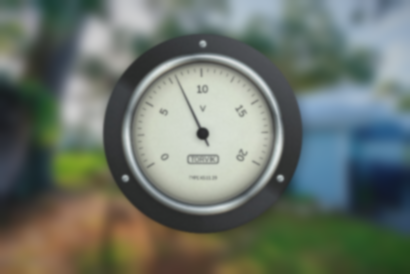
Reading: {"value": 8, "unit": "V"}
